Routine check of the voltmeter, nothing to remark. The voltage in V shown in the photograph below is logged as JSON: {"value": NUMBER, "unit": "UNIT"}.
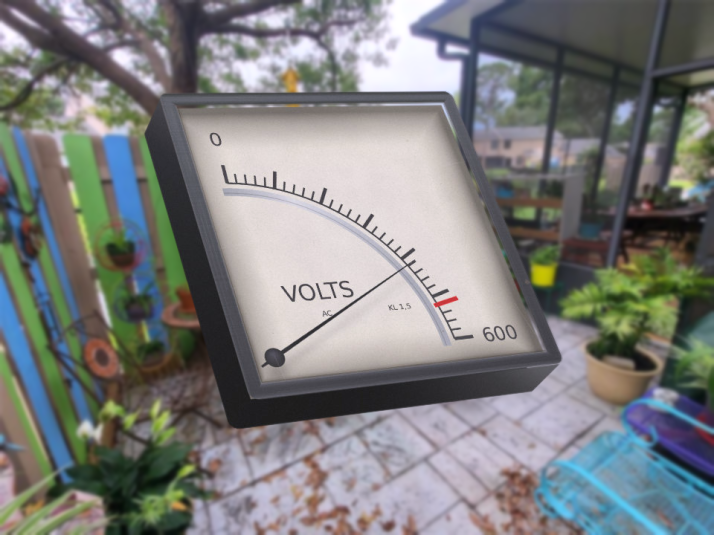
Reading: {"value": 420, "unit": "V"}
